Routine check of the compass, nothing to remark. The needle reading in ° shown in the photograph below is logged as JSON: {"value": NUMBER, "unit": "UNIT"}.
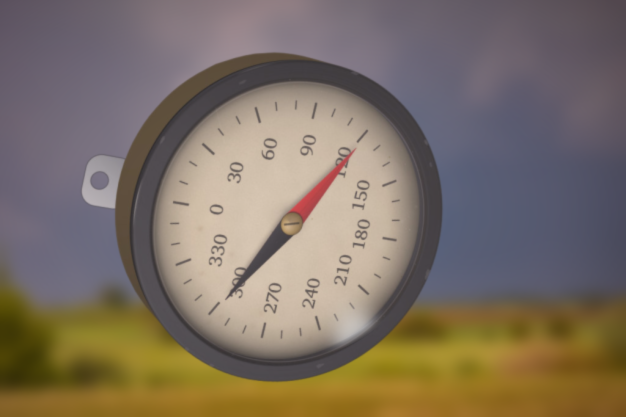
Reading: {"value": 120, "unit": "°"}
